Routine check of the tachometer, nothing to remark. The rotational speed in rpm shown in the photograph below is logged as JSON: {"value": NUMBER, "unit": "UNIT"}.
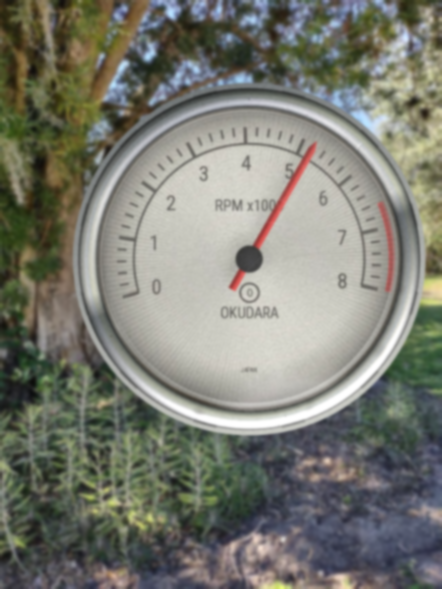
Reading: {"value": 5200, "unit": "rpm"}
